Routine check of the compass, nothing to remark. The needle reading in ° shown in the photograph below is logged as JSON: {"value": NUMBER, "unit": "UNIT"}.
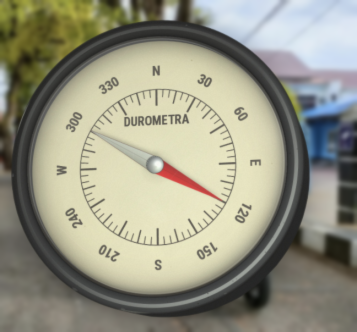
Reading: {"value": 120, "unit": "°"}
